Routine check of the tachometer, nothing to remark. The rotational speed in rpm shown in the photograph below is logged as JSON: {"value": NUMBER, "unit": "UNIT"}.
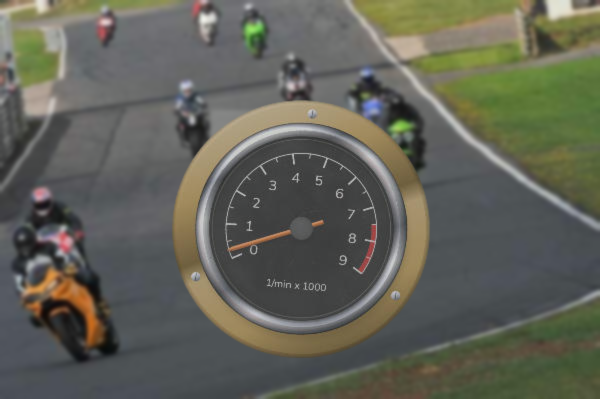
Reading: {"value": 250, "unit": "rpm"}
